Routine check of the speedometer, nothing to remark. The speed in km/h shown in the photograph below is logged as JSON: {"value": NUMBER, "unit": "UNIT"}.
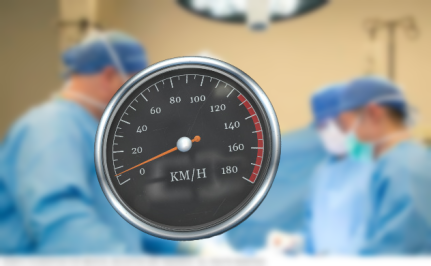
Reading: {"value": 5, "unit": "km/h"}
